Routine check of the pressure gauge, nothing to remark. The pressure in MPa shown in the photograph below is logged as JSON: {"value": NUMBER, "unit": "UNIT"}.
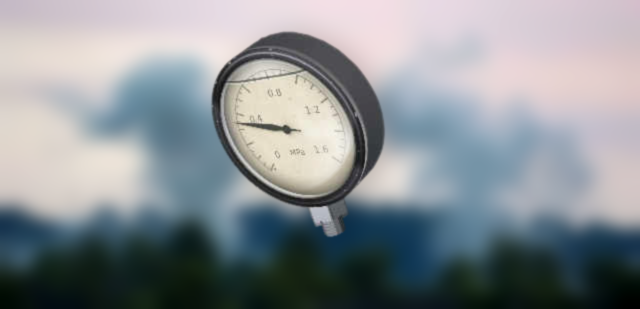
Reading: {"value": 0.35, "unit": "MPa"}
